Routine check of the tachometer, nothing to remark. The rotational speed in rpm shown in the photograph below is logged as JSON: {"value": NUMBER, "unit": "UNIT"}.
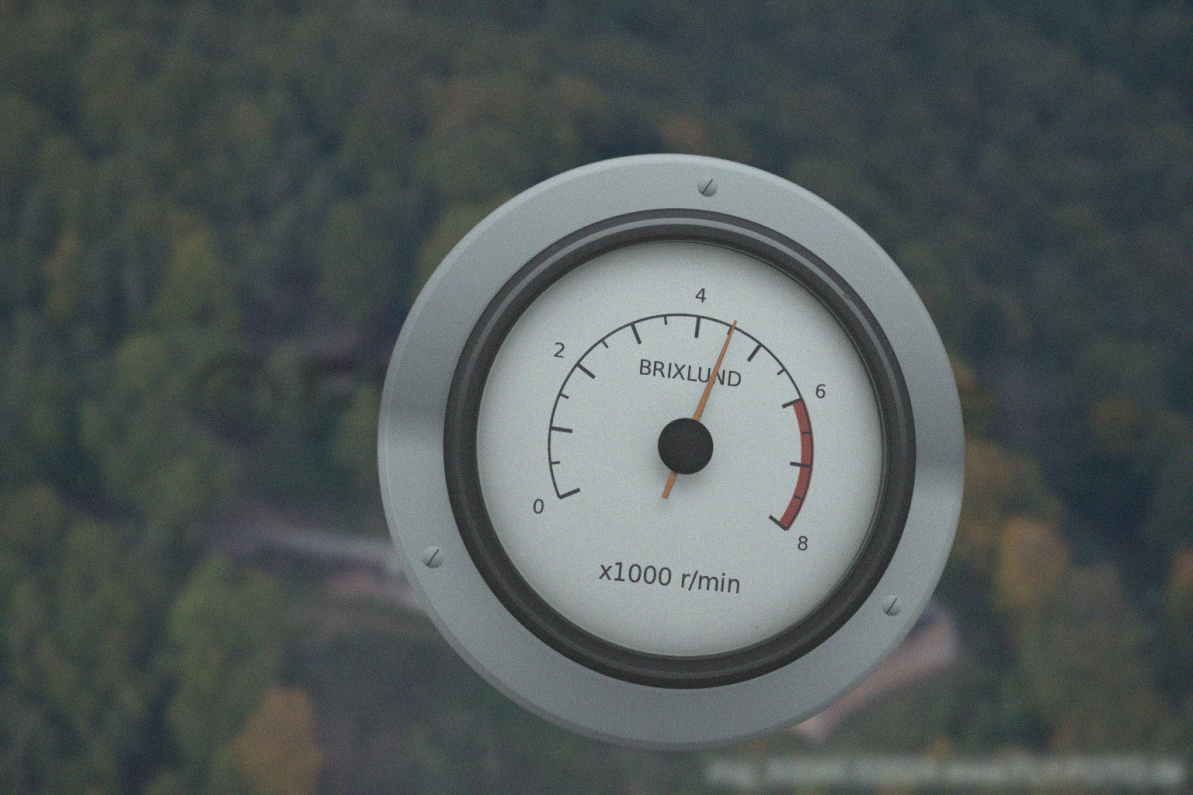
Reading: {"value": 4500, "unit": "rpm"}
